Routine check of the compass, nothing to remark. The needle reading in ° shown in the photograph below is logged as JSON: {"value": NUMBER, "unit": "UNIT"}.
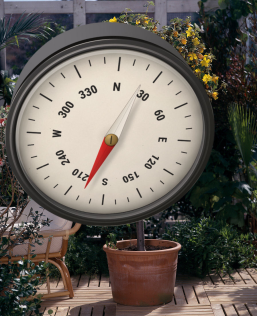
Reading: {"value": 200, "unit": "°"}
